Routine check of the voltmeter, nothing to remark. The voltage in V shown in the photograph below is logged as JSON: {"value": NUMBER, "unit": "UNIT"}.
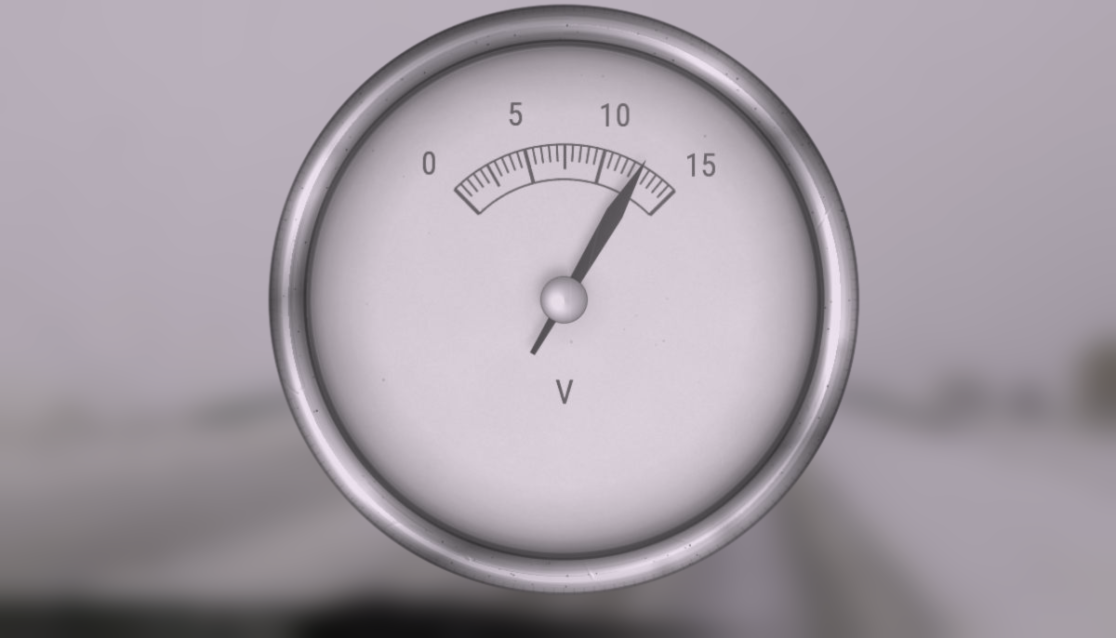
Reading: {"value": 12.5, "unit": "V"}
